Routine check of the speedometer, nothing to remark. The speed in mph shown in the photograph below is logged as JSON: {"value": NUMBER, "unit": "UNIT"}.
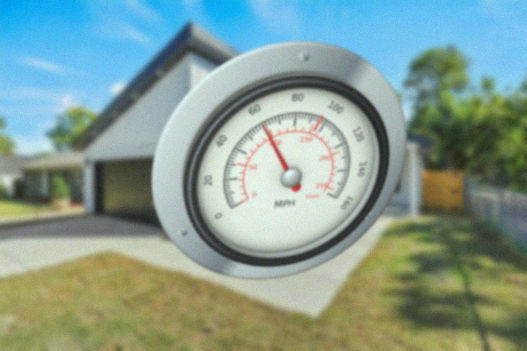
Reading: {"value": 60, "unit": "mph"}
